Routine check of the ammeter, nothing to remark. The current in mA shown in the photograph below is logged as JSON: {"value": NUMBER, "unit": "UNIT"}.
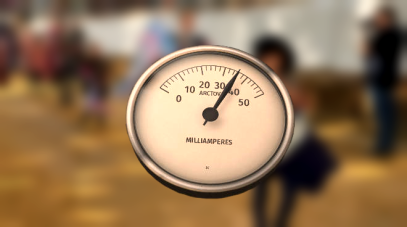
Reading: {"value": 36, "unit": "mA"}
